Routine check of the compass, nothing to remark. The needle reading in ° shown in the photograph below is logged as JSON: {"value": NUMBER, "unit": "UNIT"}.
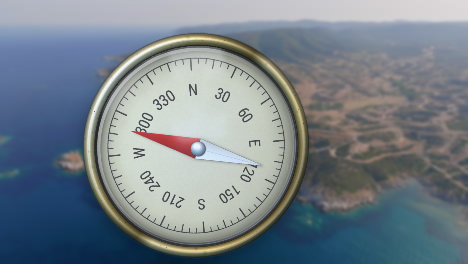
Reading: {"value": 290, "unit": "°"}
